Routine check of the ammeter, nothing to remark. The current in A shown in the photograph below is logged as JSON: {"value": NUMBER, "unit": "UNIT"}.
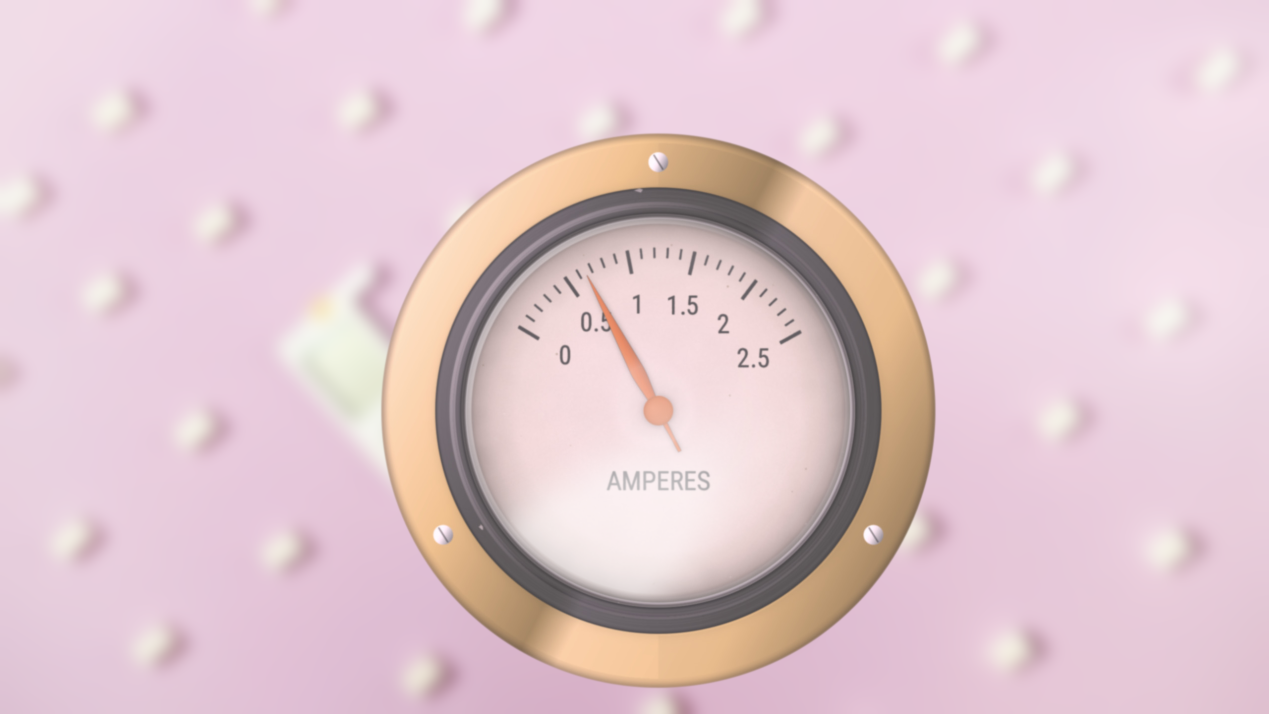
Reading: {"value": 0.65, "unit": "A"}
